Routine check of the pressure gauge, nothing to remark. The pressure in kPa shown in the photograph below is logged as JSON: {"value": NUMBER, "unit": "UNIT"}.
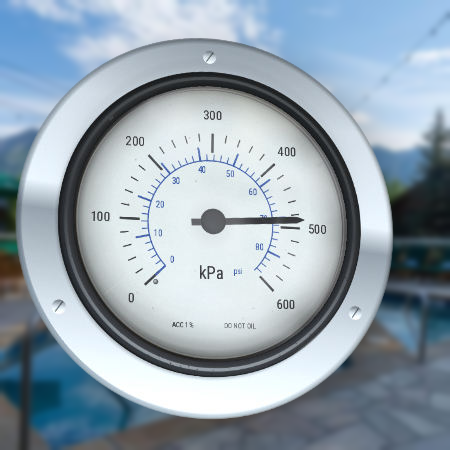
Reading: {"value": 490, "unit": "kPa"}
